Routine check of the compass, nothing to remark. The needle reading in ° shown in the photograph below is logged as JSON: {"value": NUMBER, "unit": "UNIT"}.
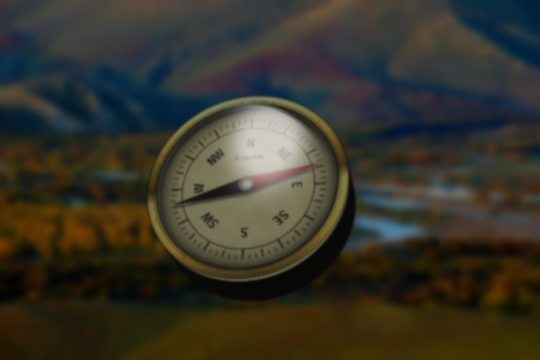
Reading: {"value": 75, "unit": "°"}
